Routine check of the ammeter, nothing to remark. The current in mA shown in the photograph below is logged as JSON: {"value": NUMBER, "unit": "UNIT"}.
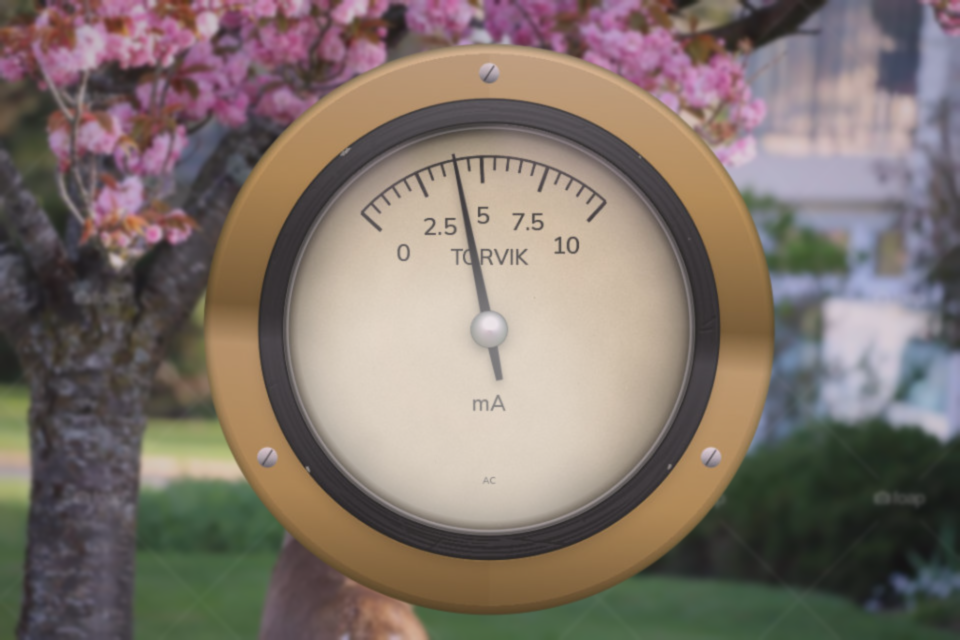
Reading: {"value": 4, "unit": "mA"}
